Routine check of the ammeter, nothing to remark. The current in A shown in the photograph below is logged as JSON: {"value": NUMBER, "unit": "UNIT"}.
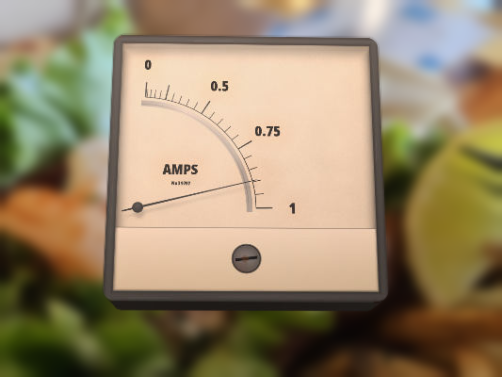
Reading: {"value": 0.9, "unit": "A"}
